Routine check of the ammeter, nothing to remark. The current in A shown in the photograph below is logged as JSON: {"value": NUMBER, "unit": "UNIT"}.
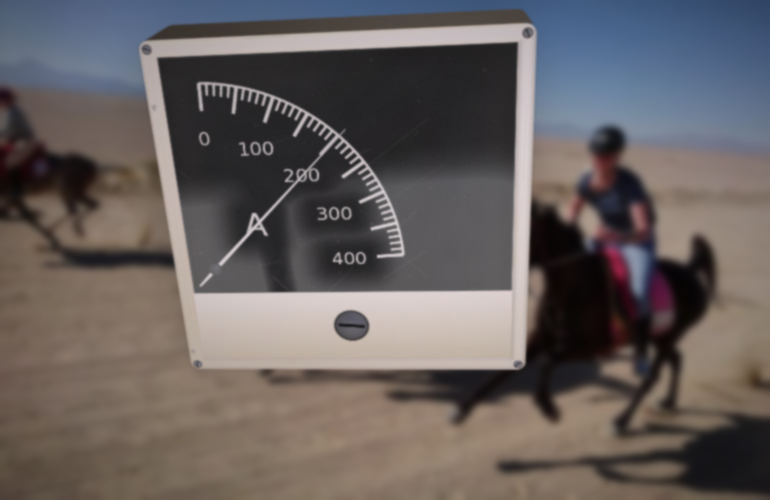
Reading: {"value": 200, "unit": "A"}
